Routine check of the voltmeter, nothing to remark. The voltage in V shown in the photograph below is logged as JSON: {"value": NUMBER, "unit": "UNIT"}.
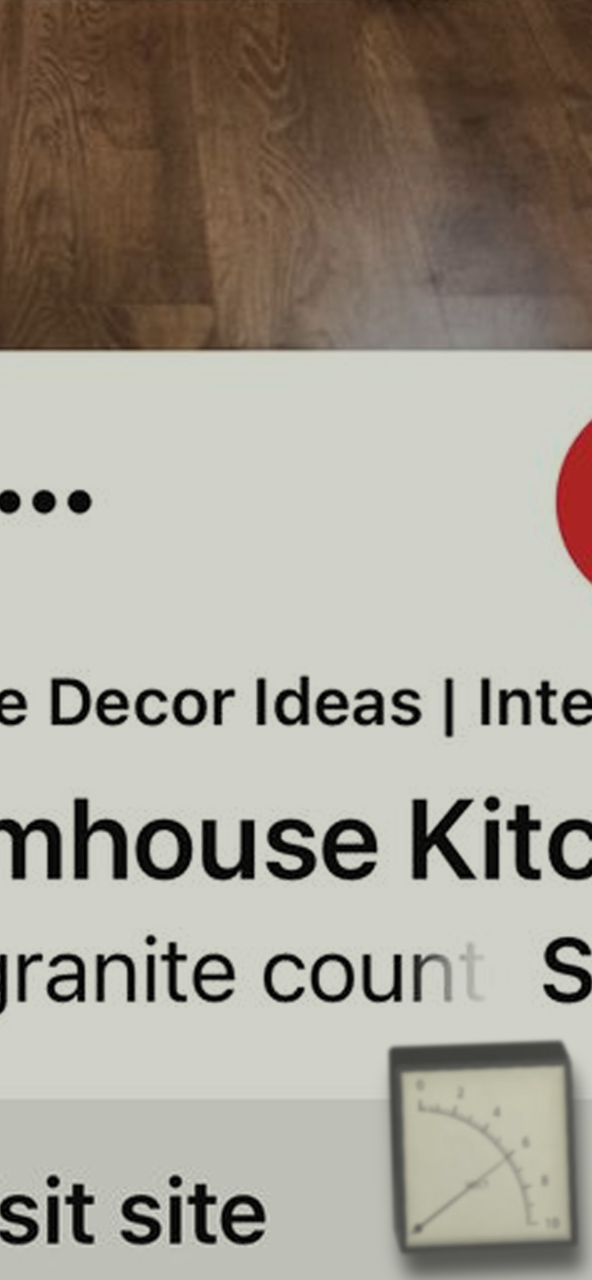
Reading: {"value": 6, "unit": "V"}
